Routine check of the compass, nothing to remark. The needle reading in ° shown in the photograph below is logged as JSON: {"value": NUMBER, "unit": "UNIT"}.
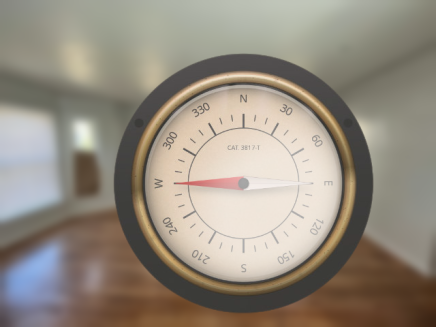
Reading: {"value": 270, "unit": "°"}
